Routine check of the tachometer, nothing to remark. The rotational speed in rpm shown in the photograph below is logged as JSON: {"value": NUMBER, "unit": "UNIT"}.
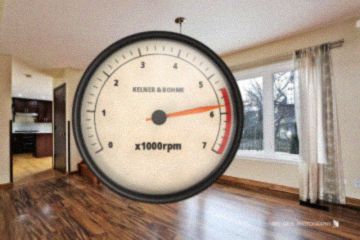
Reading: {"value": 5800, "unit": "rpm"}
